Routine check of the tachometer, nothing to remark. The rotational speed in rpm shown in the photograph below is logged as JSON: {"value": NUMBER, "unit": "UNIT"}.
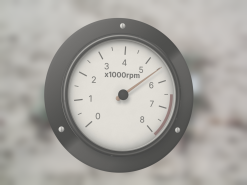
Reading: {"value": 5500, "unit": "rpm"}
